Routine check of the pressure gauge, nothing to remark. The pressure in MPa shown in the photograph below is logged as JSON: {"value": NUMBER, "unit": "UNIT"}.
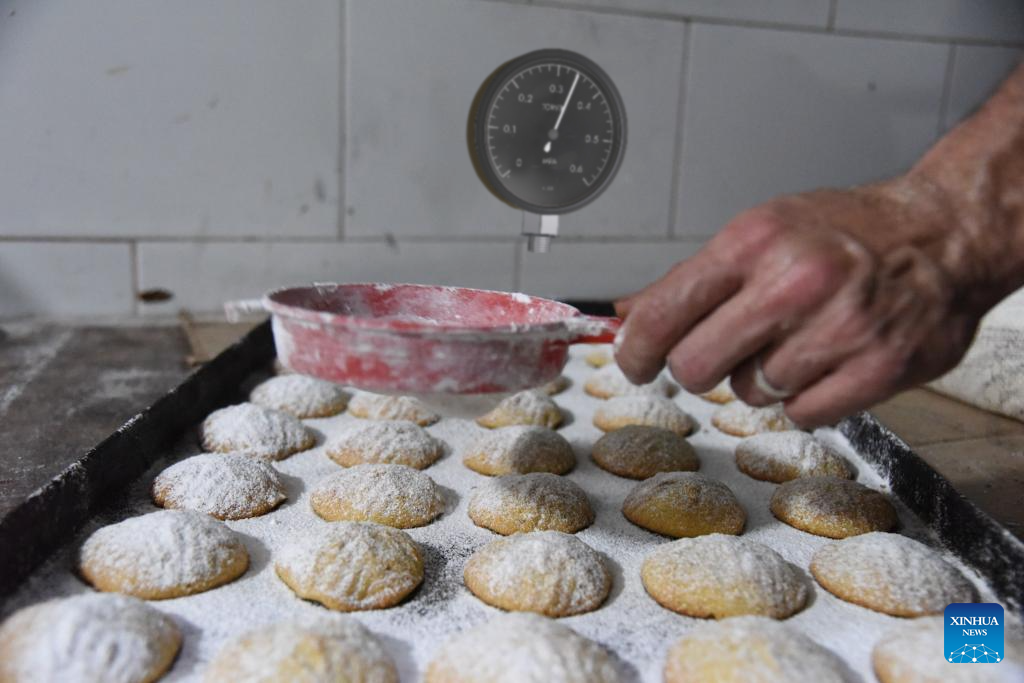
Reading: {"value": 0.34, "unit": "MPa"}
